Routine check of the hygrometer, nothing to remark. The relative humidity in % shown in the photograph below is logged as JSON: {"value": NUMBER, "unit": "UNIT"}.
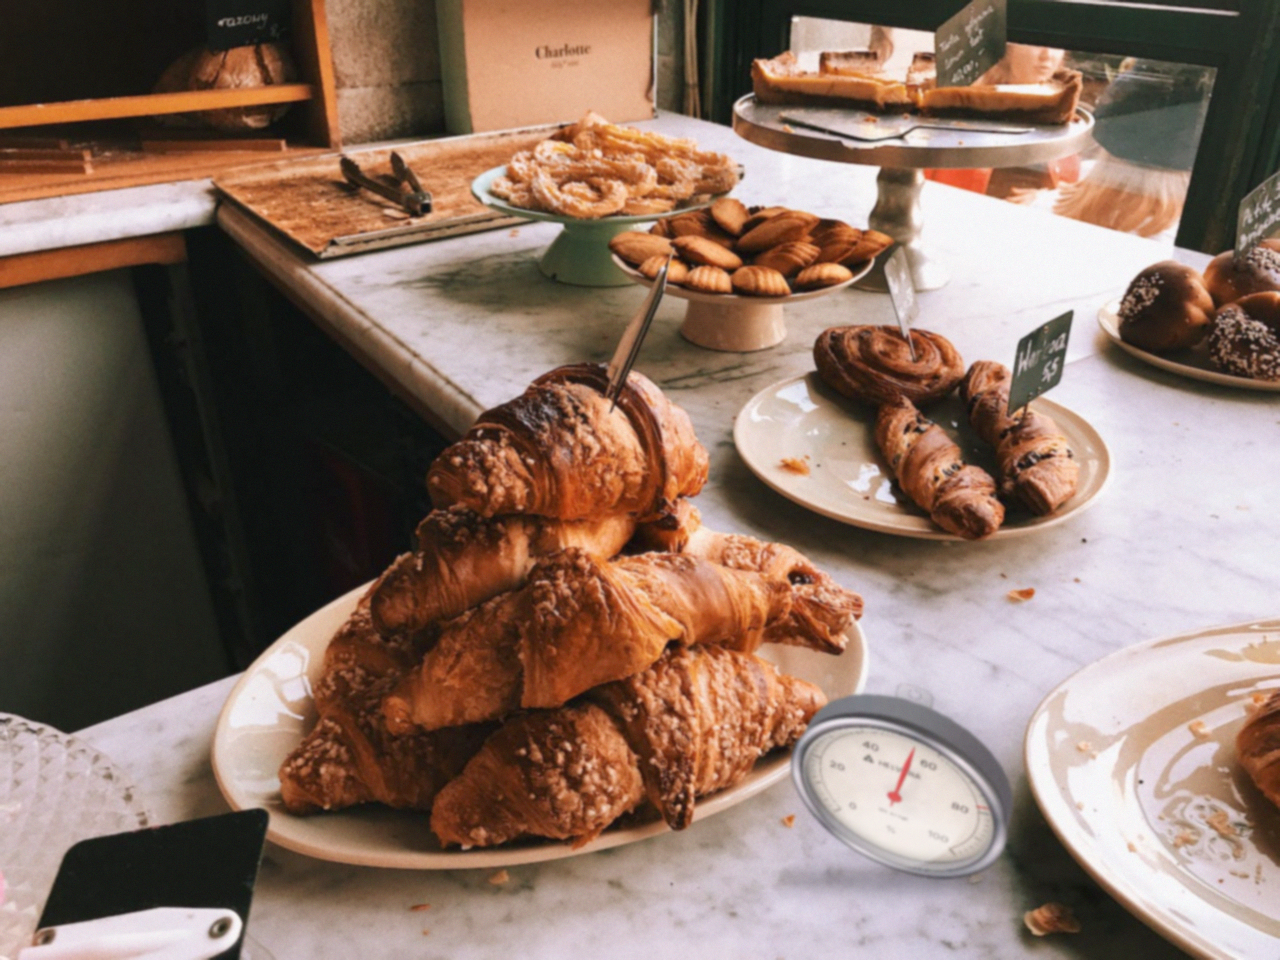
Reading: {"value": 54, "unit": "%"}
